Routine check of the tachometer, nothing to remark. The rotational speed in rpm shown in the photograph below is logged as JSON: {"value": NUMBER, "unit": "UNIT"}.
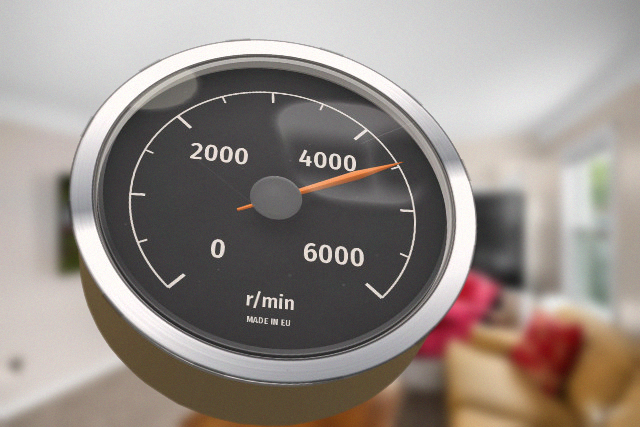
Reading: {"value": 4500, "unit": "rpm"}
